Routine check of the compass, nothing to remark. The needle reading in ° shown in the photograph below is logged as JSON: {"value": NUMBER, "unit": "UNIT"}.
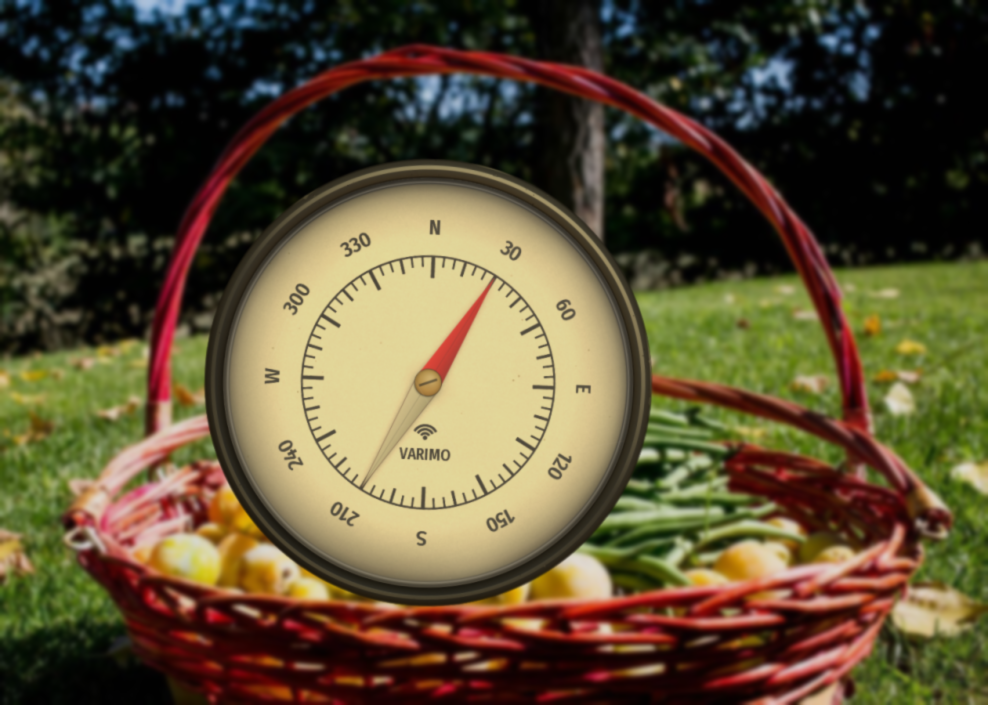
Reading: {"value": 30, "unit": "°"}
